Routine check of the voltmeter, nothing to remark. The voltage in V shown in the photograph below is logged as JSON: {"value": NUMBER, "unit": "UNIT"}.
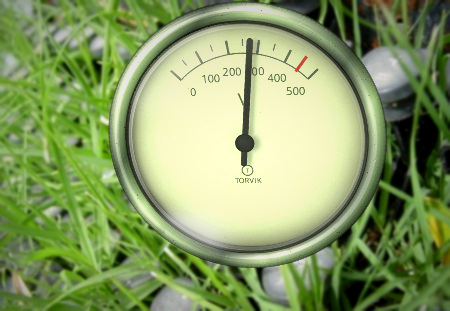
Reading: {"value": 275, "unit": "V"}
